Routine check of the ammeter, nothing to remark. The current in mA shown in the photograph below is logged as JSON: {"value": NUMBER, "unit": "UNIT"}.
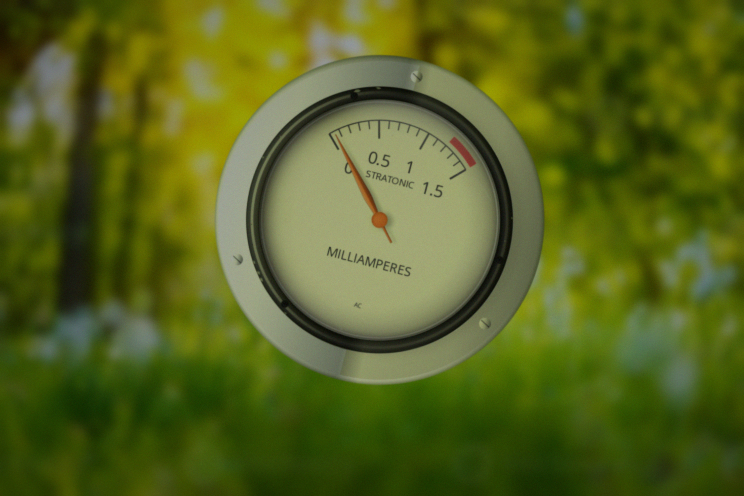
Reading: {"value": 0.05, "unit": "mA"}
